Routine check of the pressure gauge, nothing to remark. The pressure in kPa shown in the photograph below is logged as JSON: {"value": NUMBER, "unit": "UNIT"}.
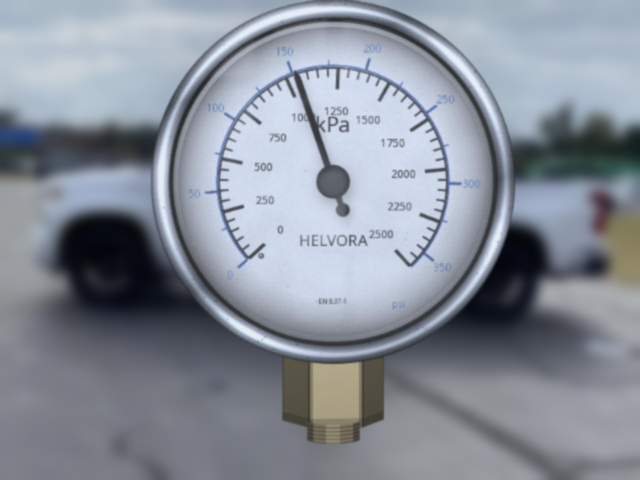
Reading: {"value": 1050, "unit": "kPa"}
